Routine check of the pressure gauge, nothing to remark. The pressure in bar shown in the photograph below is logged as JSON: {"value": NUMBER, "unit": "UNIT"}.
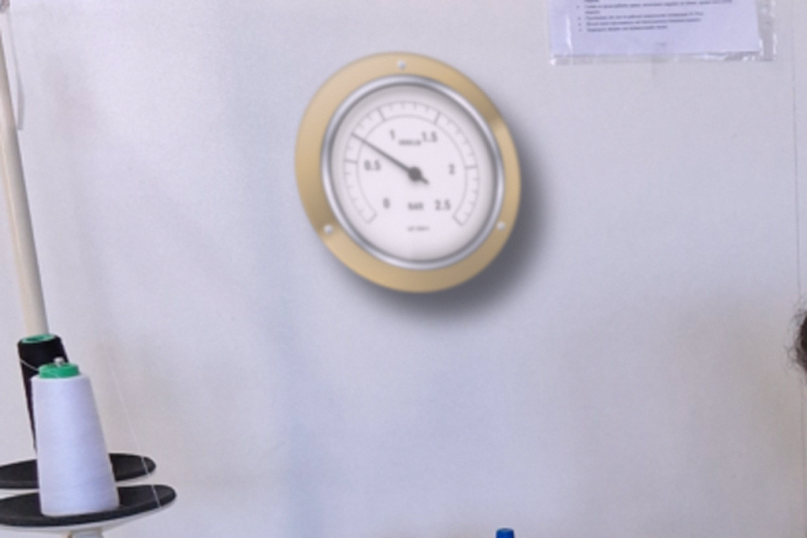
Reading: {"value": 0.7, "unit": "bar"}
